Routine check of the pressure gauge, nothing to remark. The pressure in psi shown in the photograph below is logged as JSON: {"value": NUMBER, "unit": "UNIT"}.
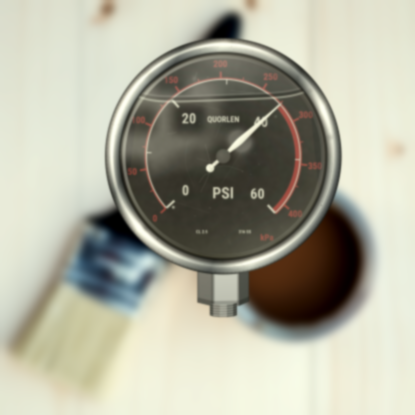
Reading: {"value": 40, "unit": "psi"}
